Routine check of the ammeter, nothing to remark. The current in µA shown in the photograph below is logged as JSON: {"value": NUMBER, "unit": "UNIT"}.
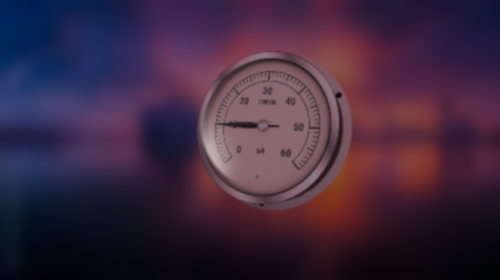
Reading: {"value": 10, "unit": "µA"}
